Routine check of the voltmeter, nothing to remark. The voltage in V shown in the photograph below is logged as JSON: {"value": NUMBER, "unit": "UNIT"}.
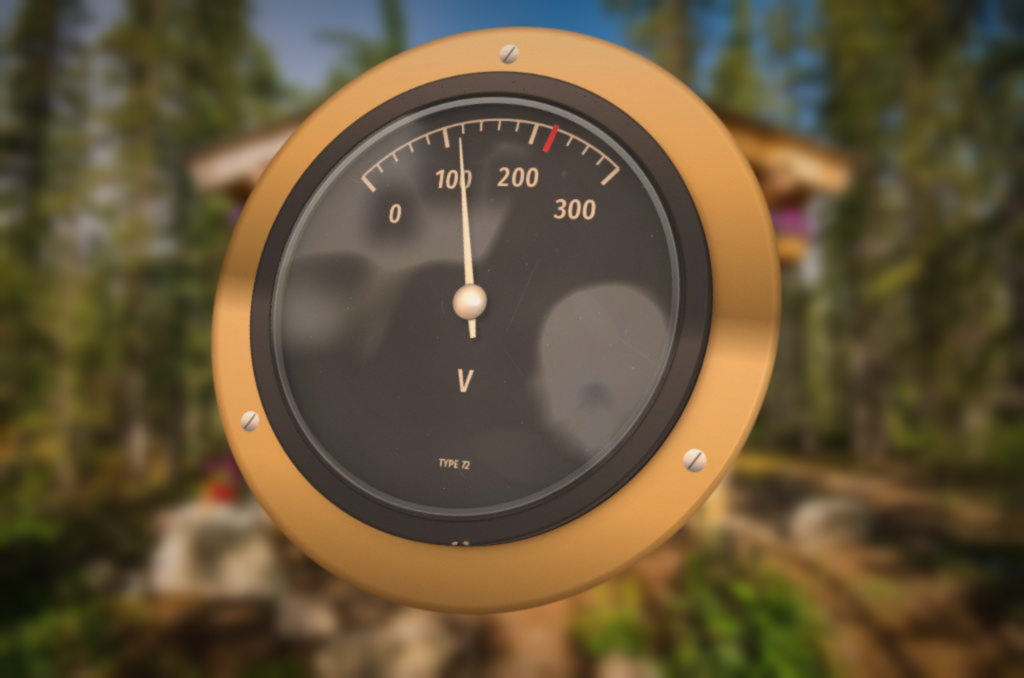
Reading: {"value": 120, "unit": "V"}
